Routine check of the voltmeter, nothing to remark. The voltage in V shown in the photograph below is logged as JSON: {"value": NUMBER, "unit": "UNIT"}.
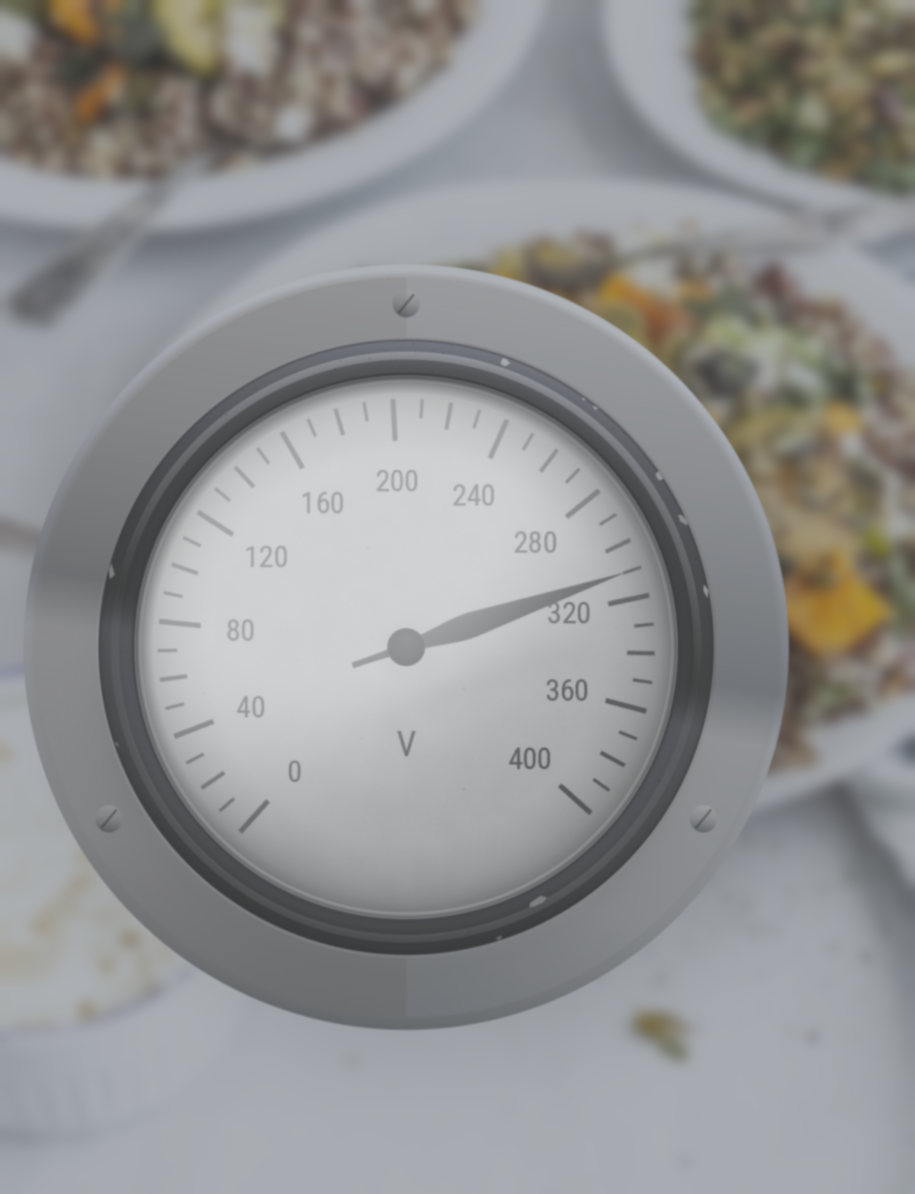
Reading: {"value": 310, "unit": "V"}
